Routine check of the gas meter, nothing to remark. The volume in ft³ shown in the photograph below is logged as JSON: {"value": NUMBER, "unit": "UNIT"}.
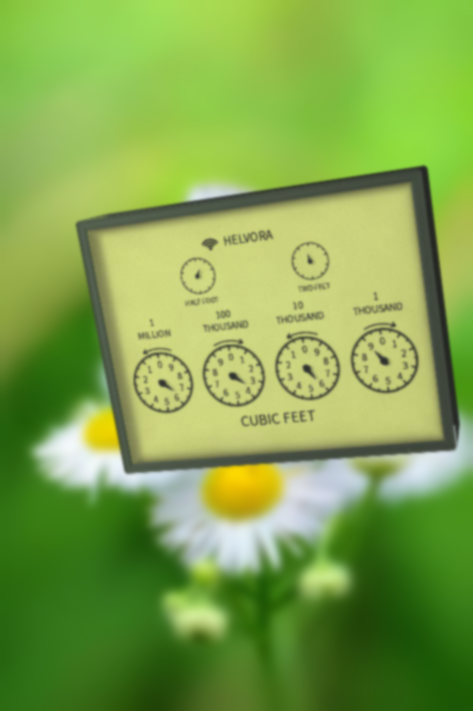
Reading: {"value": 635900, "unit": "ft³"}
